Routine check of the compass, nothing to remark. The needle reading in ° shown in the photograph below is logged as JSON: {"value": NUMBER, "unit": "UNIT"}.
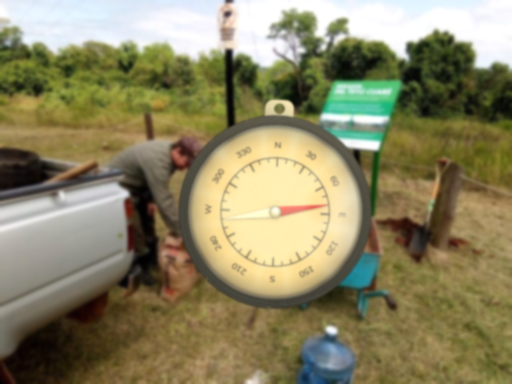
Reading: {"value": 80, "unit": "°"}
